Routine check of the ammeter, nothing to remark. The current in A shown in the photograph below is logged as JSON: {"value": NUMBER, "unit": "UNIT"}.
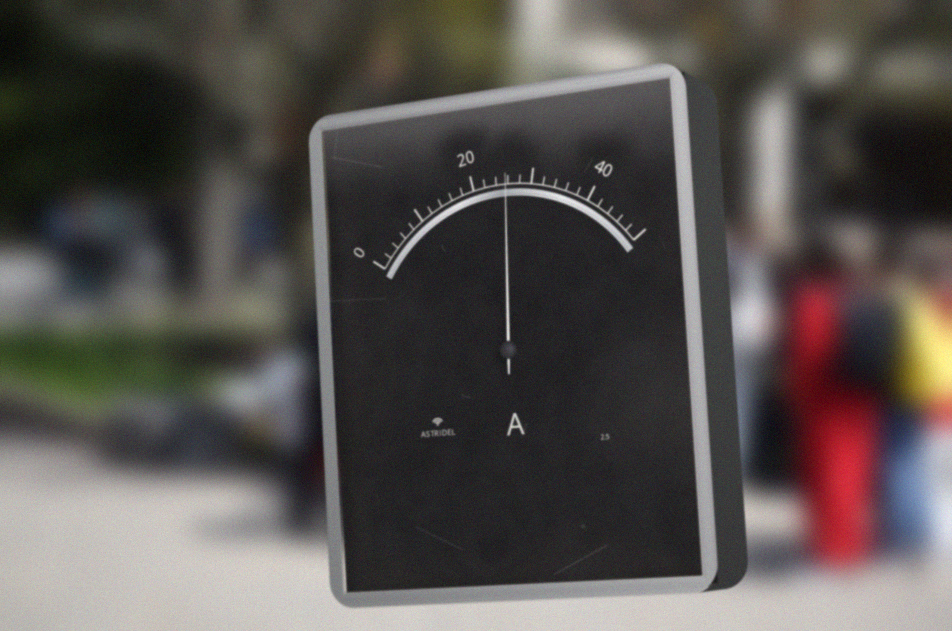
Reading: {"value": 26, "unit": "A"}
